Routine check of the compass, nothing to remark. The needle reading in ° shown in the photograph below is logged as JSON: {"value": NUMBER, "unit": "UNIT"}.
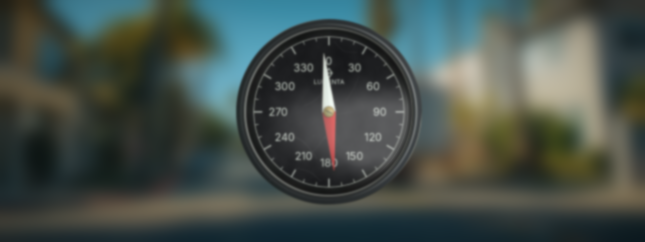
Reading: {"value": 175, "unit": "°"}
